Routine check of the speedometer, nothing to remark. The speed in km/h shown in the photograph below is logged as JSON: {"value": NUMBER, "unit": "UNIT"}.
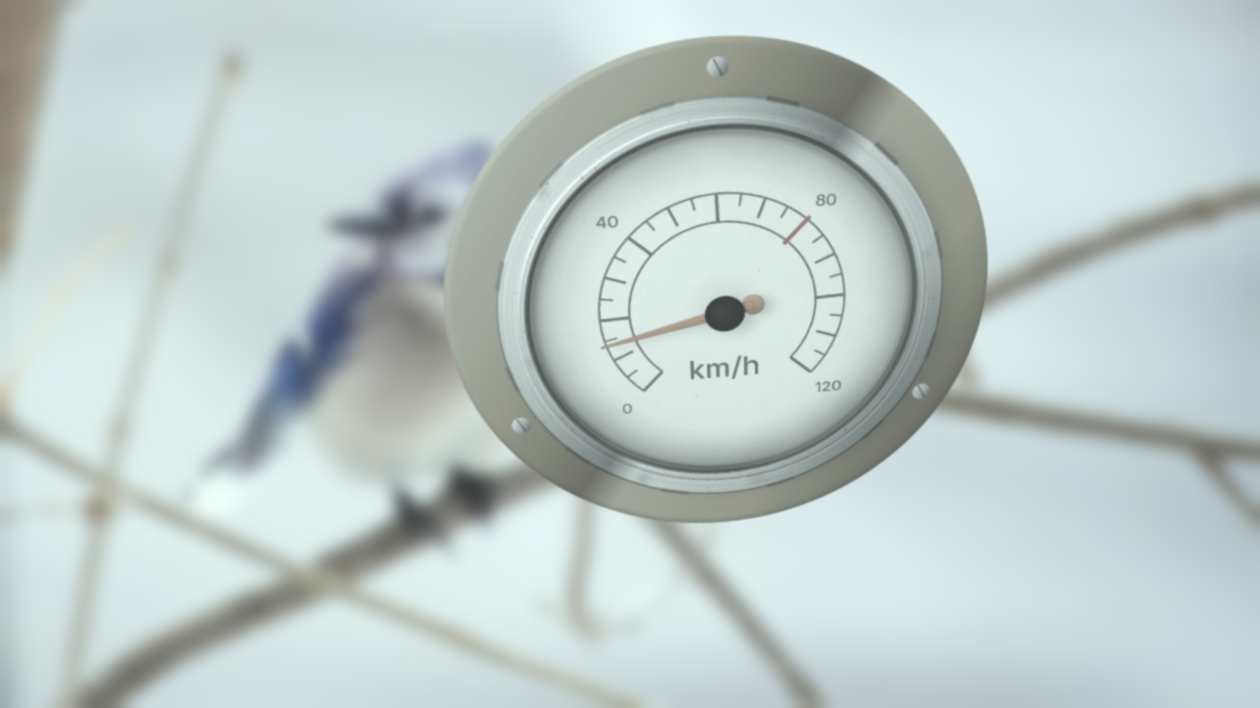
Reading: {"value": 15, "unit": "km/h"}
